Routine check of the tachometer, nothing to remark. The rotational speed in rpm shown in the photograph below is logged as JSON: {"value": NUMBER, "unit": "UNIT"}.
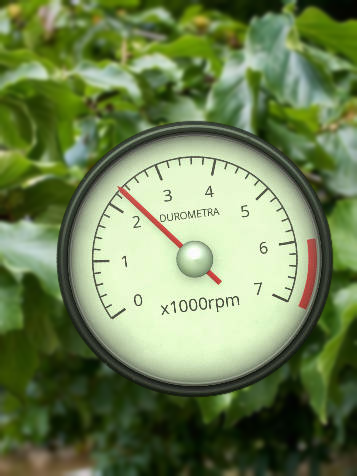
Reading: {"value": 2300, "unit": "rpm"}
